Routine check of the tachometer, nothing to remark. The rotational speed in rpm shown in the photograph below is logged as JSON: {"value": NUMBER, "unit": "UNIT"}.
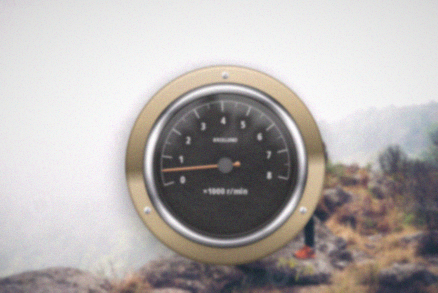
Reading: {"value": 500, "unit": "rpm"}
